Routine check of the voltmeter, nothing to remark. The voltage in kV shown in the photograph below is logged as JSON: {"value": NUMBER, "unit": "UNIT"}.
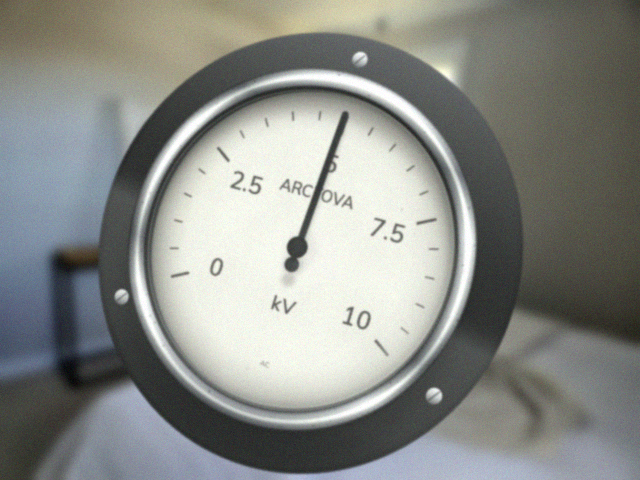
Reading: {"value": 5, "unit": "kV"}
